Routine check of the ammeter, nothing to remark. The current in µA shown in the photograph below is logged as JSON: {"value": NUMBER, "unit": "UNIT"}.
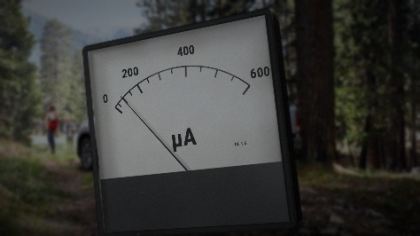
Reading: {"value": 100, "unit": "µA"}
